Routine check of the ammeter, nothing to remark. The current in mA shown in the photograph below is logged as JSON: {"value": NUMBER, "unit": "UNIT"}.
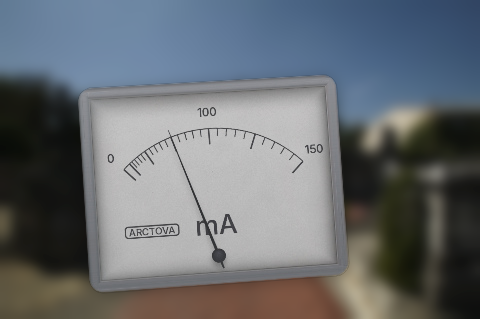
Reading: {"value": 75, "unit": "mA"}
